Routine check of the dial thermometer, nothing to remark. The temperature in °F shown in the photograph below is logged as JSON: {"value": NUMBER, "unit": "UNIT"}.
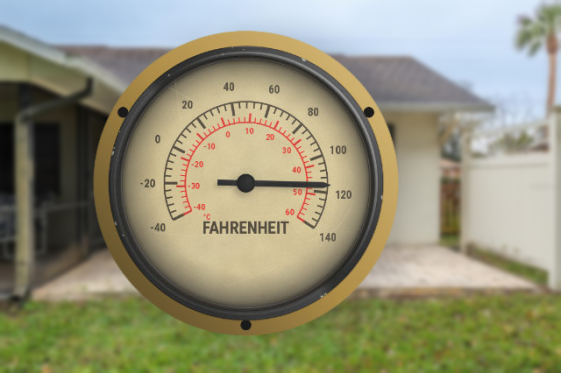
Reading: {"value": 116, "unit": "°F"}
